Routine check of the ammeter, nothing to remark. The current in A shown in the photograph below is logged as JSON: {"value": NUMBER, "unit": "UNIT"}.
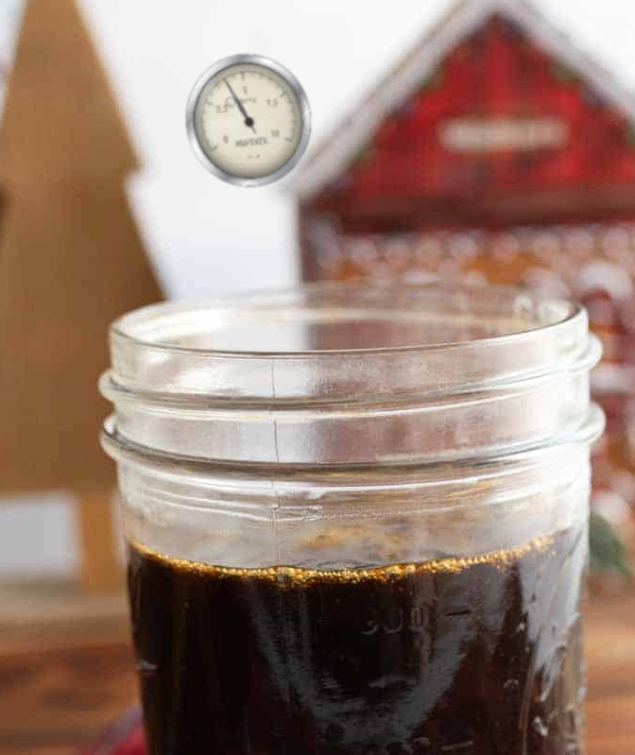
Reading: {"value": 4, "unit": "A"}
